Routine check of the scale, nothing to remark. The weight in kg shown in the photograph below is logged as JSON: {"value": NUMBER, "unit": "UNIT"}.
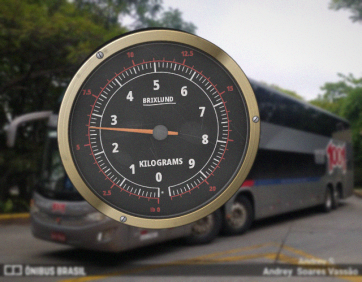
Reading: {"value": 2.7, "unit": "kg"}
